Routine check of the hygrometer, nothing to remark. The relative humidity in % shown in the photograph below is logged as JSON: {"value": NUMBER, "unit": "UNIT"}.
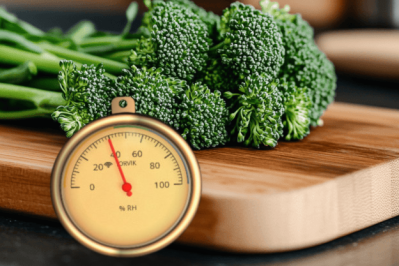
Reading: {"value": 40, "unit": "%"}
